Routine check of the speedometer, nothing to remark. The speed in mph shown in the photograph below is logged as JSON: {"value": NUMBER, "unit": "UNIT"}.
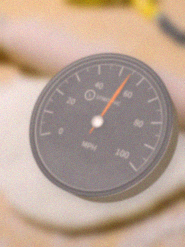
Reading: {"value": 55, "unit": "mph"}
